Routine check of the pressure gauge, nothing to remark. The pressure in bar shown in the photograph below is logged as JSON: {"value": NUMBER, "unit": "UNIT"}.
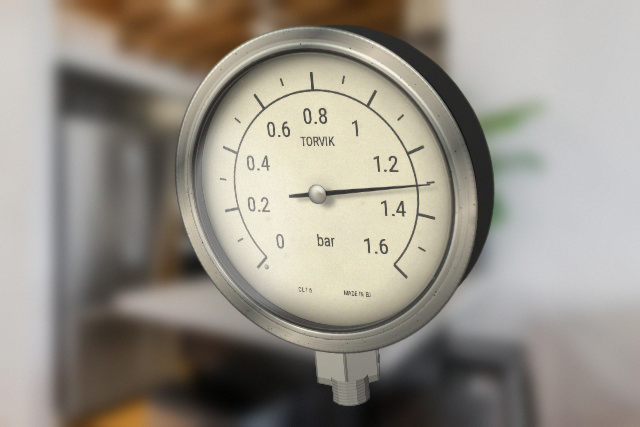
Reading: {"value": 1.3, "unit": "bar"}
